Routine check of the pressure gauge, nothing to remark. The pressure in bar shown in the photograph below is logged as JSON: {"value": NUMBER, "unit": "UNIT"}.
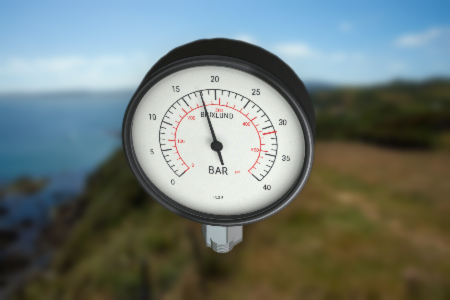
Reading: {"value": 18, "unit": "bar"}
